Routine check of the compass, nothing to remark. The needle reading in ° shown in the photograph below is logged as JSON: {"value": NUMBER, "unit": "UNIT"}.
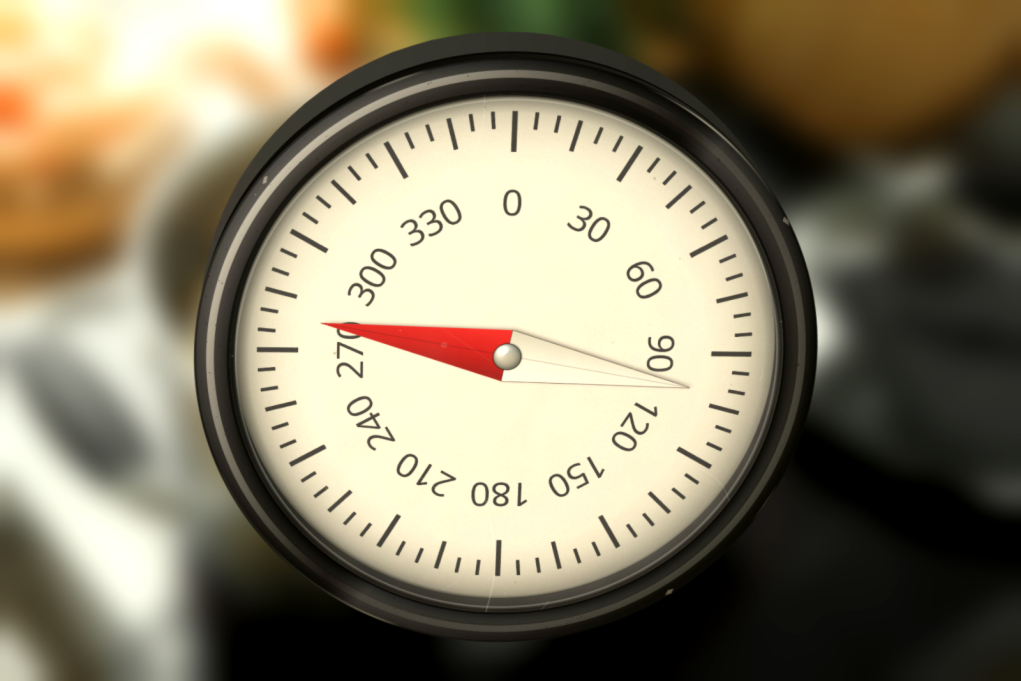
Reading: {"value": 280, "unit": "°"}
